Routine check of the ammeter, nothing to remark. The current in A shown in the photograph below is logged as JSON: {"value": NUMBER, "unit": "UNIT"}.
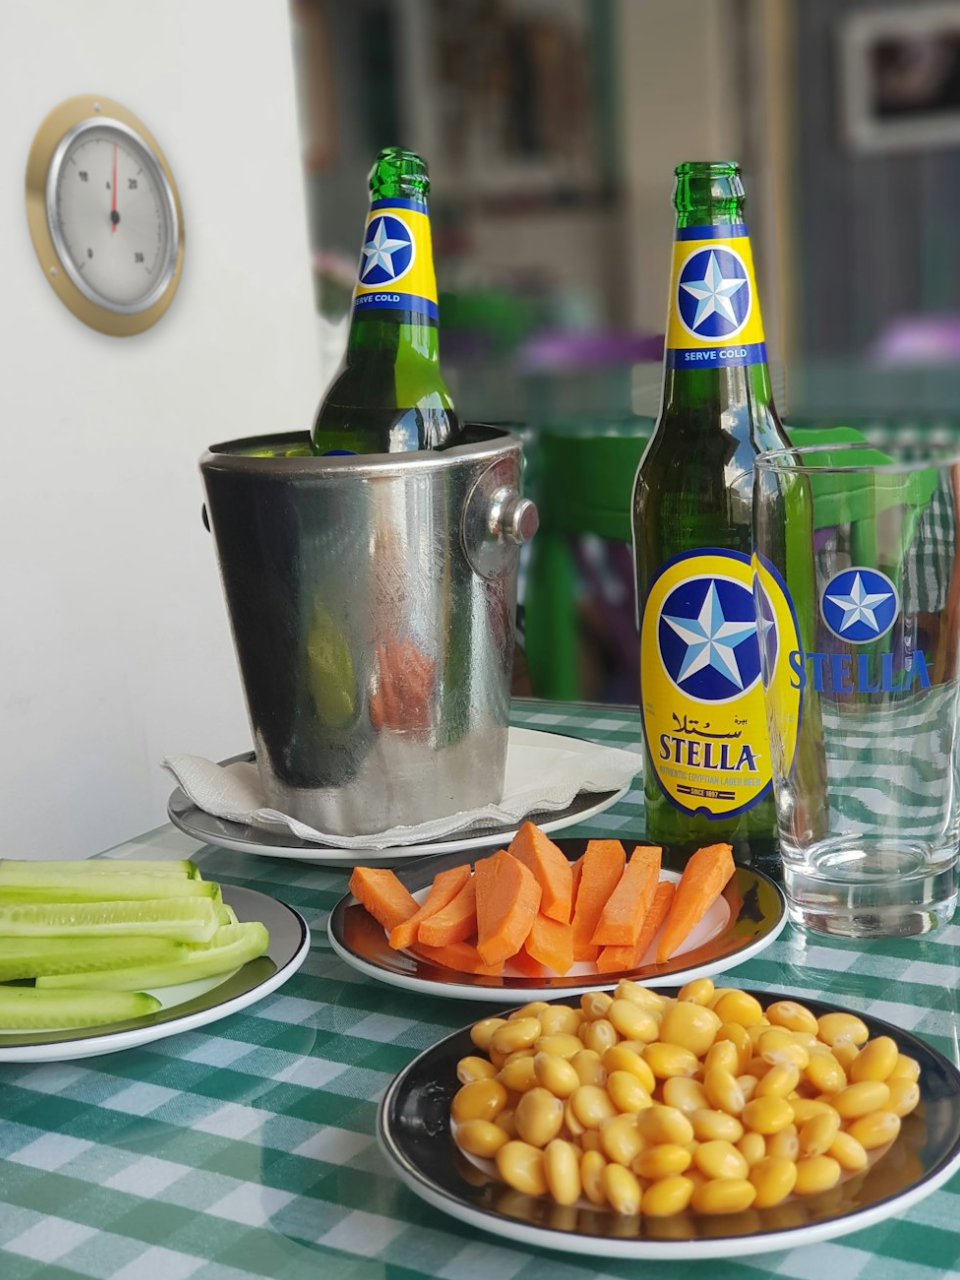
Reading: {"value": 16, "unit": "A"}
